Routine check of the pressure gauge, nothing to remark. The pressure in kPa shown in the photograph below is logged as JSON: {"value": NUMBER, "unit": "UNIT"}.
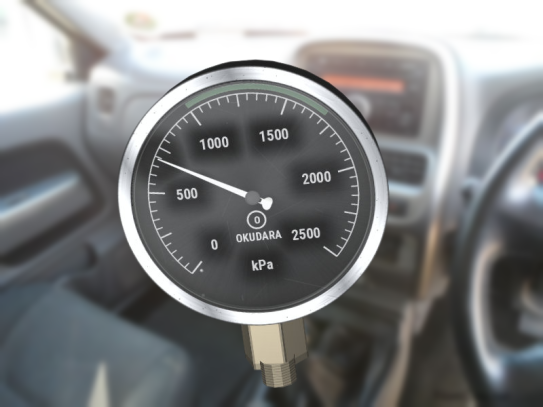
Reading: {"value": 700, "unit": "kPa"}
